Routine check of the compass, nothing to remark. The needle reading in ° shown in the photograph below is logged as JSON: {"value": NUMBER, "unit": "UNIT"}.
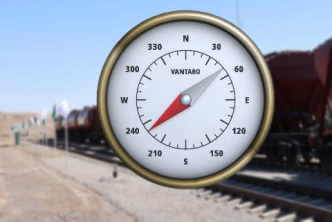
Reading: {"value": 230, "unit": "°"}
